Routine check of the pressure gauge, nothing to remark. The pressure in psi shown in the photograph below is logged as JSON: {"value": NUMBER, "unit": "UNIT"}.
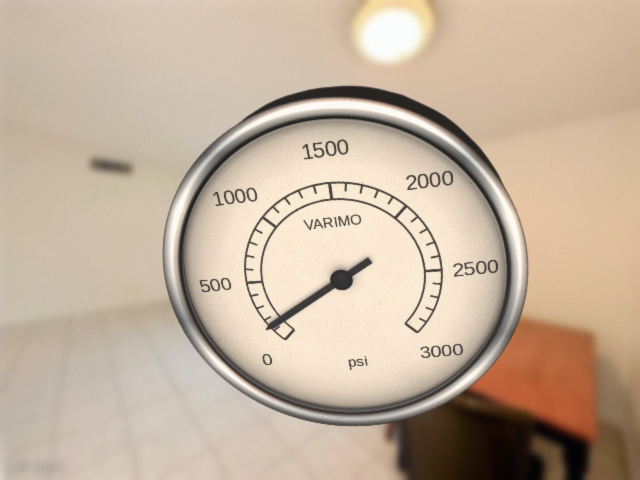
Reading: {"value": 150, "unit": "psi"}
